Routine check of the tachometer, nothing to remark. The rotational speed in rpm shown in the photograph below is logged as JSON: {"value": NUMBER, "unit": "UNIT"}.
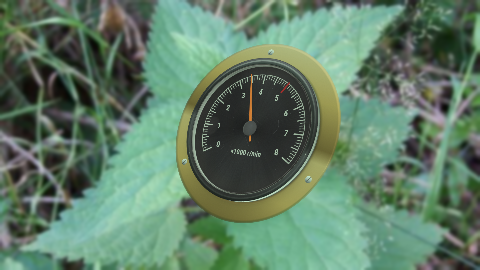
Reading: {"value": 3500, "unit": "rpm"}
